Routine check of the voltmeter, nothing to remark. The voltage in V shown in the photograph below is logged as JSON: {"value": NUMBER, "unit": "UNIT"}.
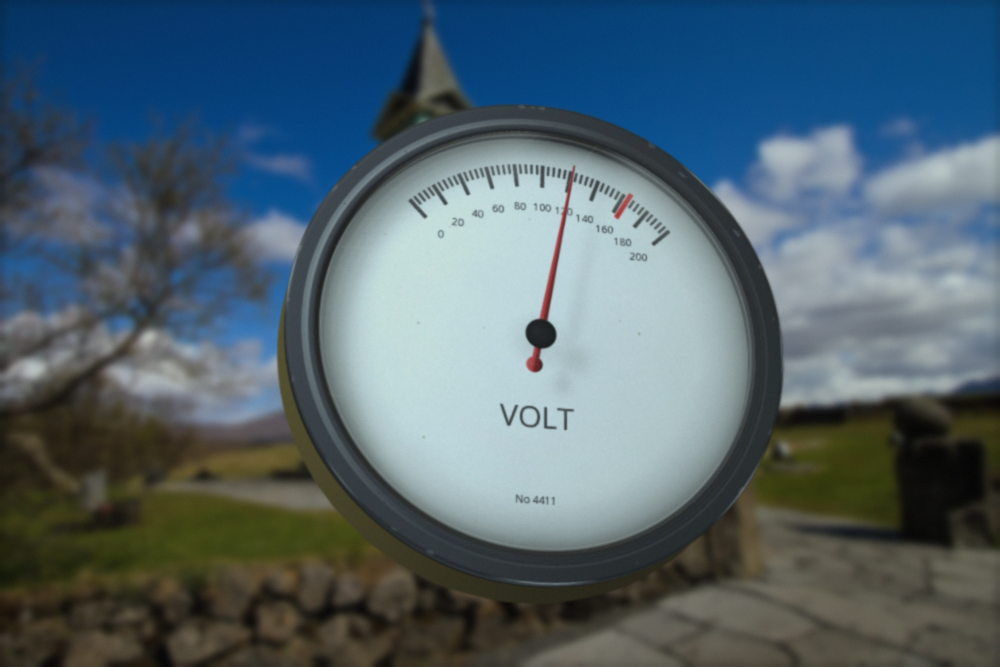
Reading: {"value": 120, "unit": "V"}
